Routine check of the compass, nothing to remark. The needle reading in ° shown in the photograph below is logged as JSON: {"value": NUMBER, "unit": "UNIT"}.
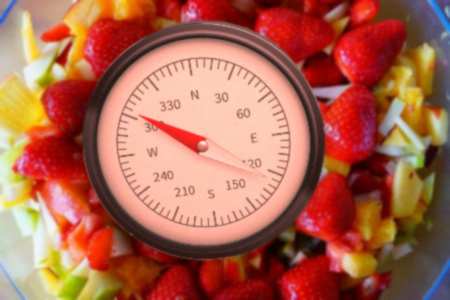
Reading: {"value": 305, "unit": "°"}
